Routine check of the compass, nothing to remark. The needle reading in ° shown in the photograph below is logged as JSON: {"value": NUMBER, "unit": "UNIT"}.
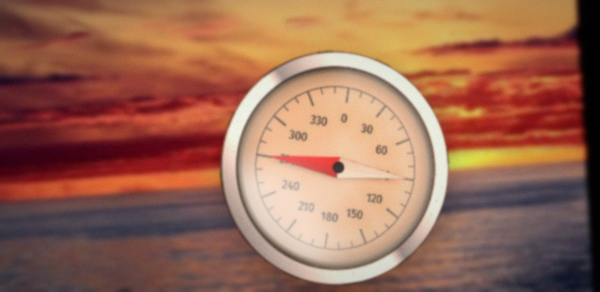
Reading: {"value": 270, "unit": "°"}
